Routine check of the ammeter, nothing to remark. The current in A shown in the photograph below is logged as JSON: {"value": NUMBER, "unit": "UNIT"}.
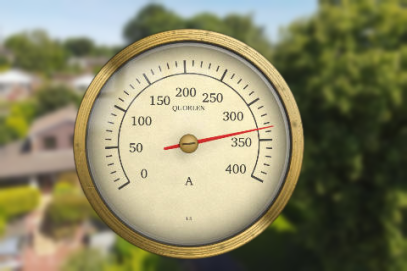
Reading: {"value": 335, "unit": "A"}
